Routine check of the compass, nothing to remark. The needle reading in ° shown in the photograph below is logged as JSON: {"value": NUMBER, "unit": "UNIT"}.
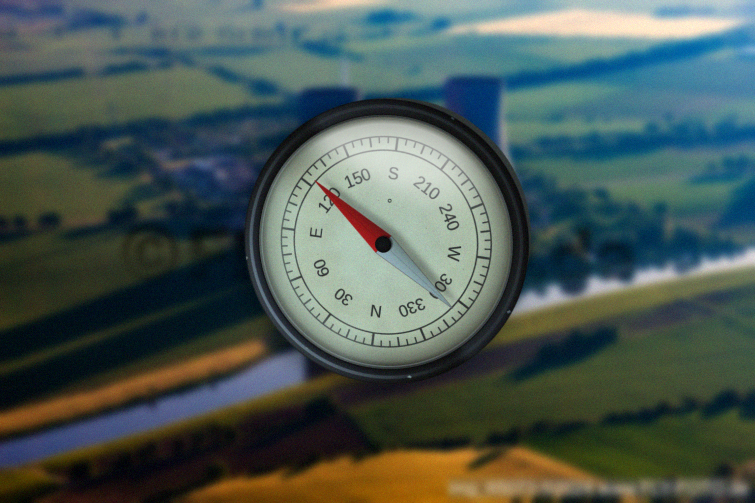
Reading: {"value": 125, "unit": "°"}
